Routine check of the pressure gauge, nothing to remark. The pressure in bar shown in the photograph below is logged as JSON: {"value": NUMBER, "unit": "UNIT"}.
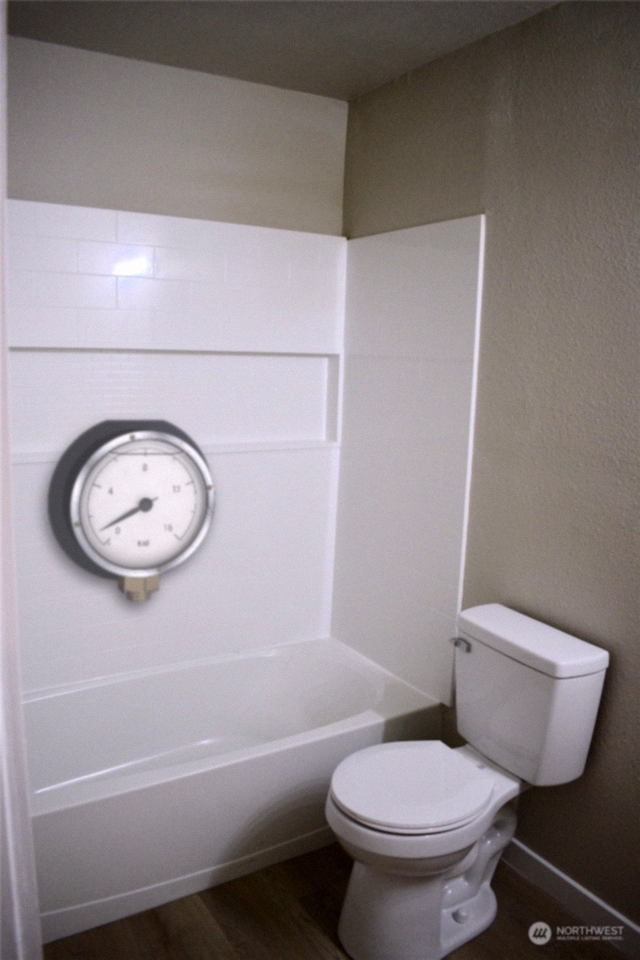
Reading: {"value": 1, "unit": "bar"}
